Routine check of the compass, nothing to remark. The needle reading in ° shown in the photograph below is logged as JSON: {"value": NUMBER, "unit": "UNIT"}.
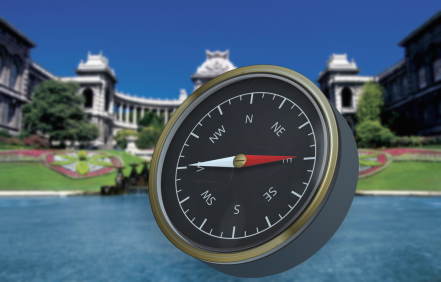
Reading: {"value": 90, "unit": "°"}
